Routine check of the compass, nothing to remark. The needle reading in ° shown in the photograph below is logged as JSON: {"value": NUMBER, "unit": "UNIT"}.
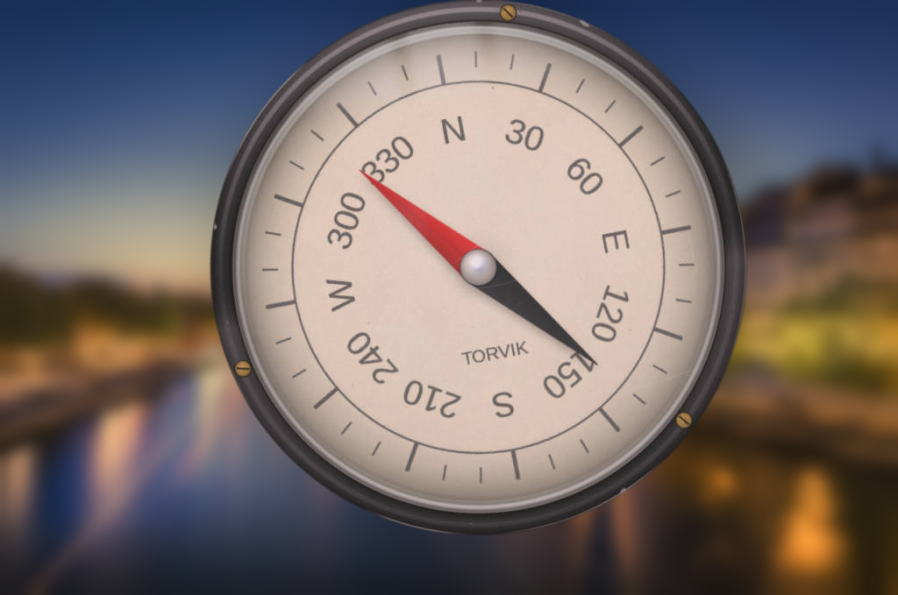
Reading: {"value": 320, "unit": "°"}
